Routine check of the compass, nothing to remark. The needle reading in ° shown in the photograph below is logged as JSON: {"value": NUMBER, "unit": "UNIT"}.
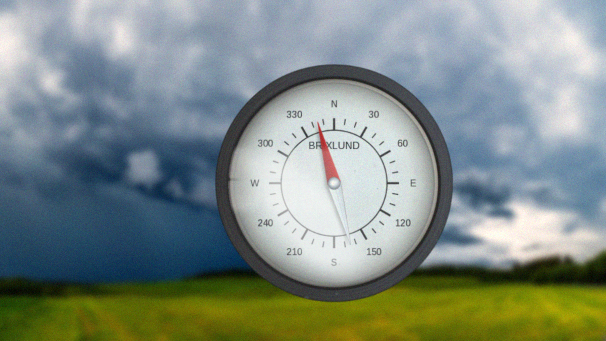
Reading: {"value": 345, "unit": "°"}
